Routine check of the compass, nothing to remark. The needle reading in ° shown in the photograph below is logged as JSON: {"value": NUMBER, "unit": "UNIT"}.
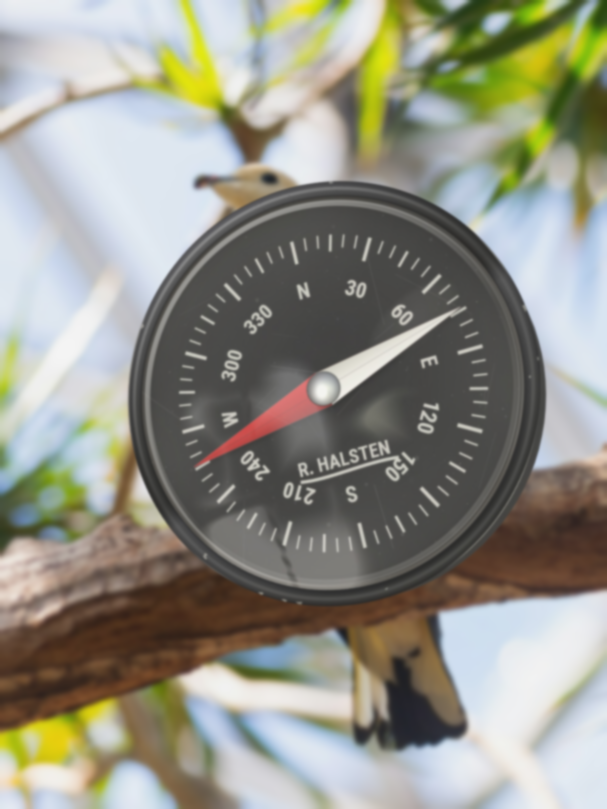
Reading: {"value": 255, "unit": "°"}
